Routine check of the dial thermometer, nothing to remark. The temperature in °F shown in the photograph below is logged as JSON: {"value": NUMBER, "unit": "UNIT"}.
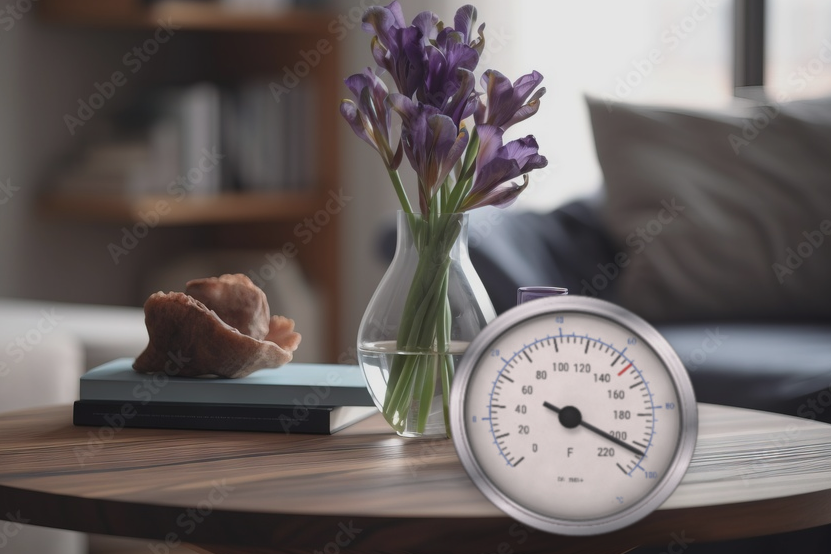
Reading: {"value": 204, "unit": "°F"}
